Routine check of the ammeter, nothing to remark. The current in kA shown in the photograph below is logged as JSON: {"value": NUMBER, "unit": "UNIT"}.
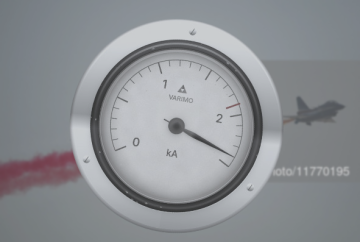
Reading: {"value": 2.4, "unit": "kA"}
